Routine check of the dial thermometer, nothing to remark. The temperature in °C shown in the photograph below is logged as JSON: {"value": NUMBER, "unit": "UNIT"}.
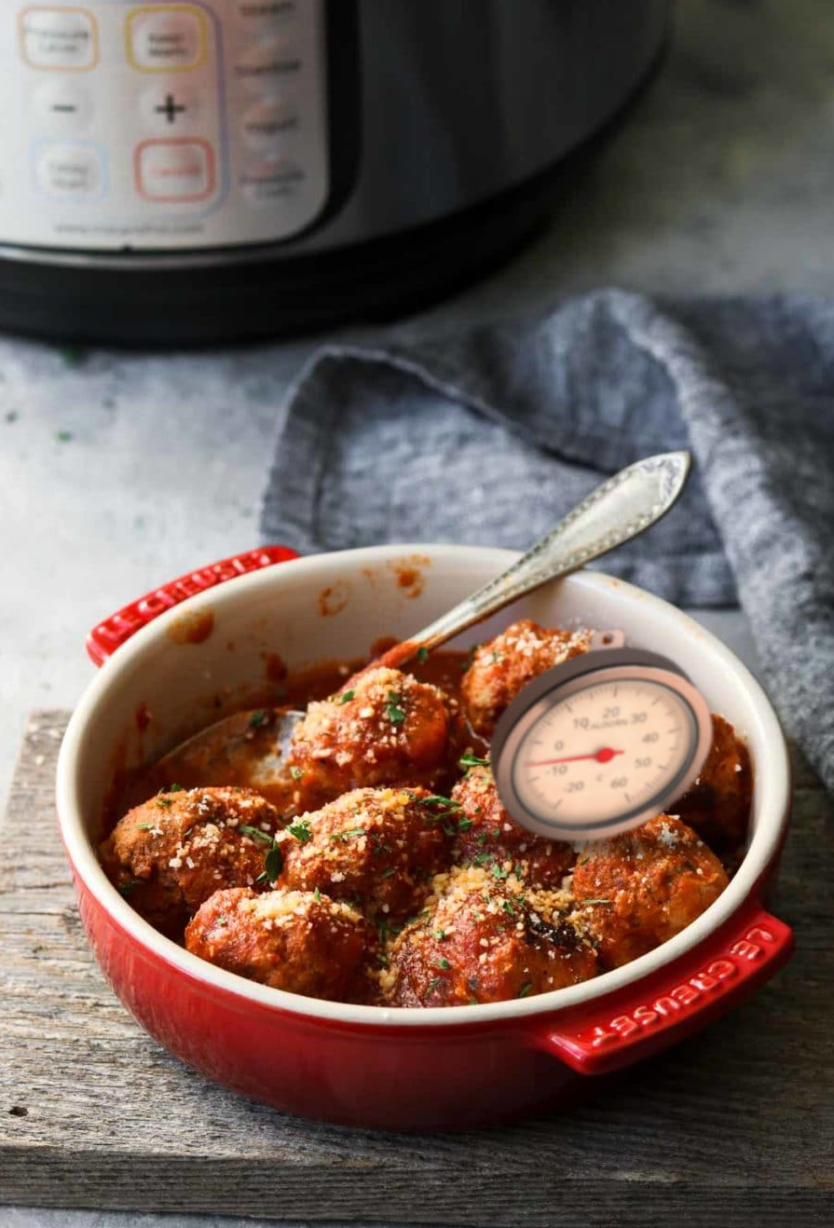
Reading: {"value": -5, "unit": "°C"}
